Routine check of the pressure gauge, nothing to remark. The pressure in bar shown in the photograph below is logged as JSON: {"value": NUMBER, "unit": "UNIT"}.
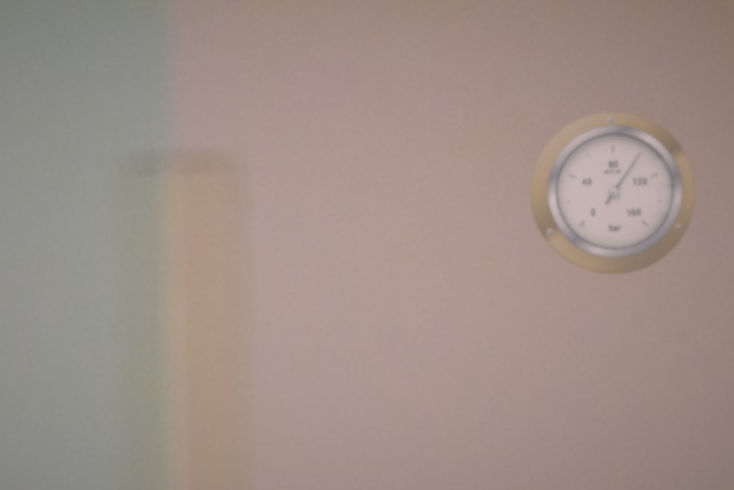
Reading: {"value": 100, "unit": "bar"}
